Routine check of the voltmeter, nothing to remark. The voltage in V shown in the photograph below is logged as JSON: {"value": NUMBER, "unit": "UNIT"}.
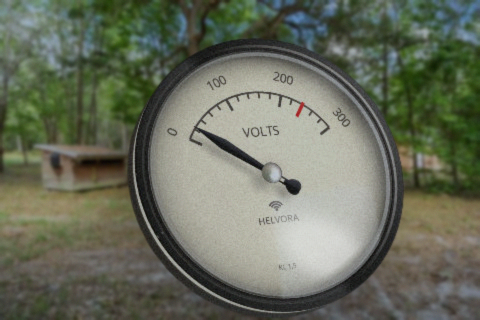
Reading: {"value": 20, "unit": "V"}
